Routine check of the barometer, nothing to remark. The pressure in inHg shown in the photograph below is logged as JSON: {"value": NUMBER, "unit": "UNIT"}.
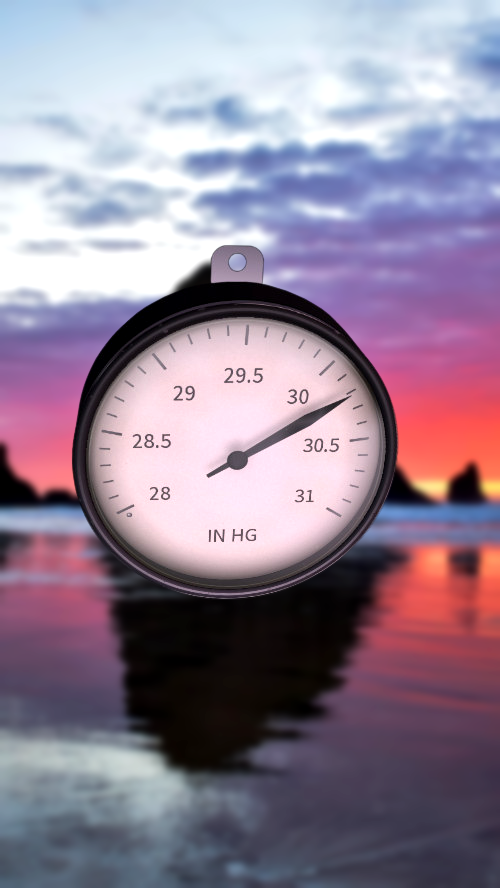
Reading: {"value": 30.2, "unit": "inHg"}
